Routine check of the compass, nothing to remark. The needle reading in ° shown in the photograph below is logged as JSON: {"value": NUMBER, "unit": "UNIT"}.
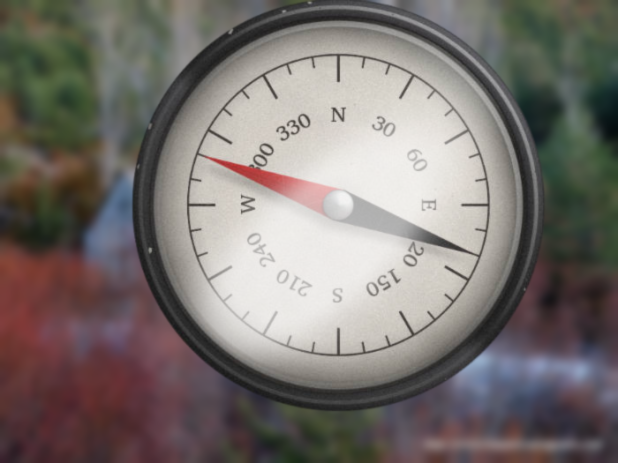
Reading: {"value": 290, "unit": "°"}
